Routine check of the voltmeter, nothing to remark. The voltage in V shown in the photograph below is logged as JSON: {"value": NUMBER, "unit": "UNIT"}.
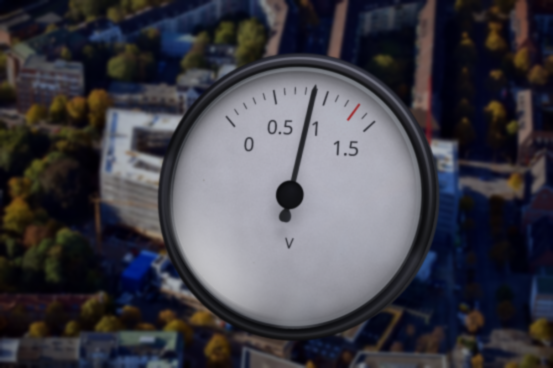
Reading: {"value": 0.9, "unit": "V"}
